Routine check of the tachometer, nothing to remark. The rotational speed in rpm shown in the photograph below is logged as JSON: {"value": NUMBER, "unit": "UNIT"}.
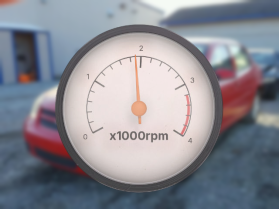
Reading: {"value": 1900, "unit": "rpm"}
